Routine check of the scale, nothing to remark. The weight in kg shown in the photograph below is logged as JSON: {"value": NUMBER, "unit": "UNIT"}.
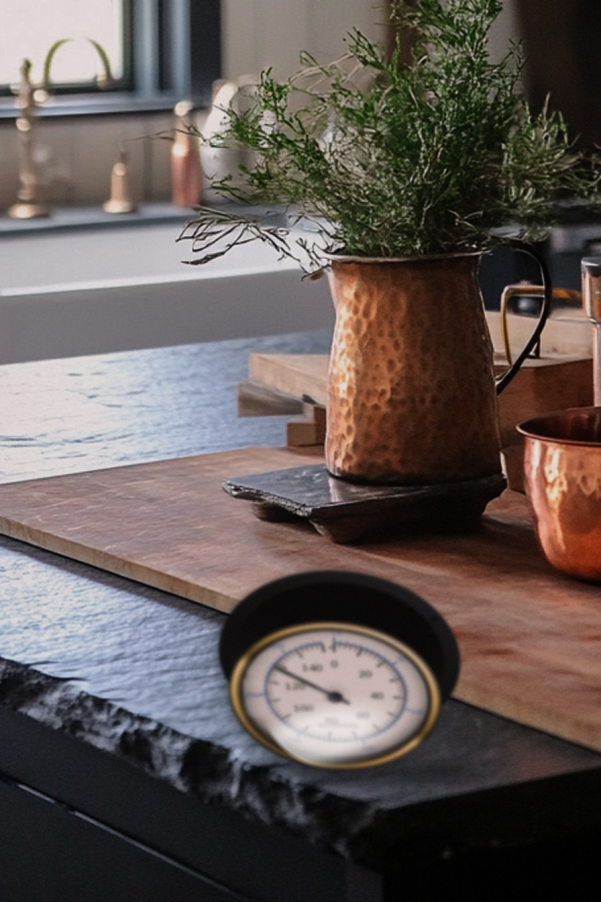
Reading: {"value": 130, "unit": "kg"}
